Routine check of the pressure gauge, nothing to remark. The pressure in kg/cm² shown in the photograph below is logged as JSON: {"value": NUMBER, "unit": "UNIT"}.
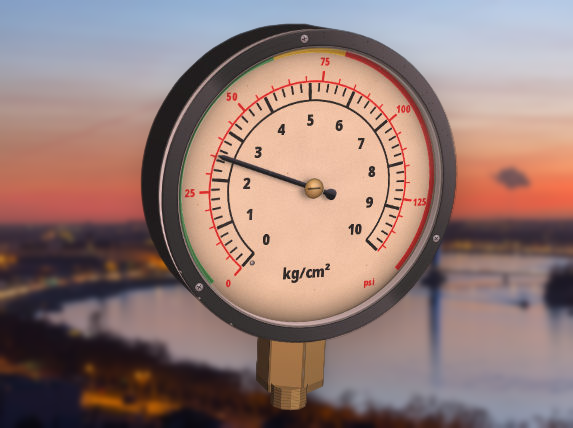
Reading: {"value": 2.5, "unit": "kg/cm²"}
